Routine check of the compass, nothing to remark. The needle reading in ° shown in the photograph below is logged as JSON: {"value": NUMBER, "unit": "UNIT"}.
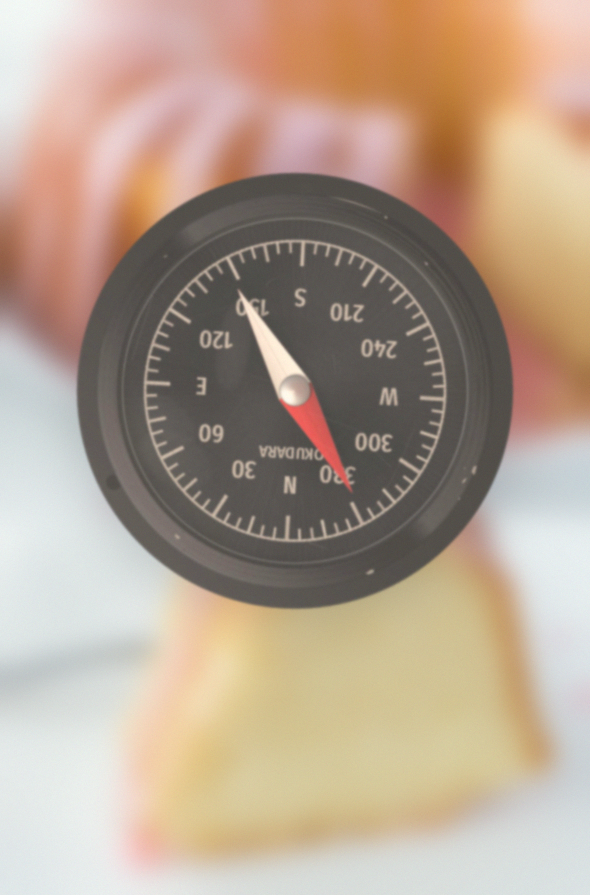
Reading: {"value": 327.5, "unit": "°"}
